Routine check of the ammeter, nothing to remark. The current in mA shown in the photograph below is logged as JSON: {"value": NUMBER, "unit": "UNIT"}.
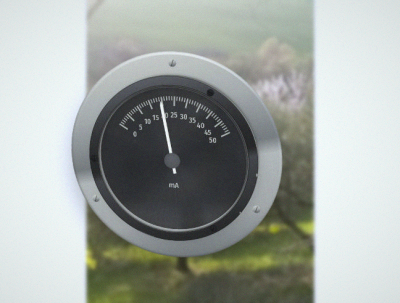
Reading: {"value": 20, "unit": "mA"}
